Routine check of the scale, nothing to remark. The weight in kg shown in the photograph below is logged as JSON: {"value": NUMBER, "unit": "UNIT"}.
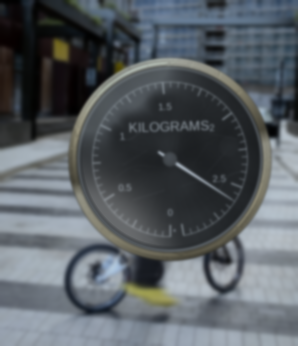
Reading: {"value": 2.6, "unit": "kg"}
